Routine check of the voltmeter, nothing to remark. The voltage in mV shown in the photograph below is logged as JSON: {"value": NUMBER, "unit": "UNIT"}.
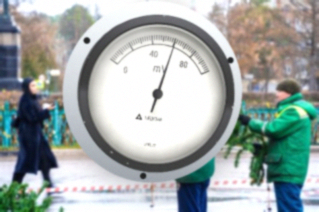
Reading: {"value": 60, "unit": "mV"}
